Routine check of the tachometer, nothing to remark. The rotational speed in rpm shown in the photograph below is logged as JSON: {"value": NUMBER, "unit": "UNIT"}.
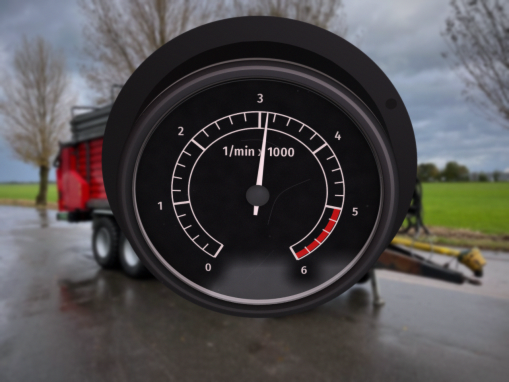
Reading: {"value": 3100, "unit": "rpm"}
